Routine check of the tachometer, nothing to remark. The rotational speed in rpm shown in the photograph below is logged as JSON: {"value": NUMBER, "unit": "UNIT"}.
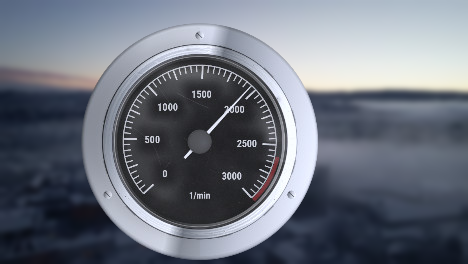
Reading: {"value": 1950, "unit": "rpm"}
